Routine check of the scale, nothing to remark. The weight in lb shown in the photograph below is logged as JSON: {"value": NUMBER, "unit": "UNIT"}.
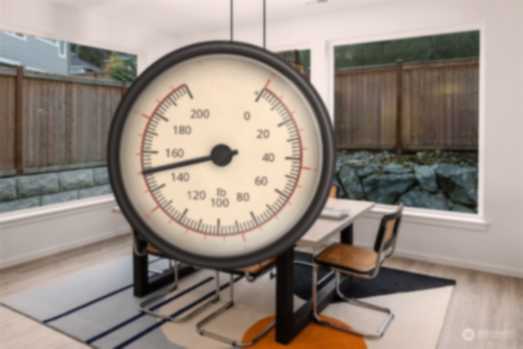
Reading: {"value": 150, "unit": "lb"}
